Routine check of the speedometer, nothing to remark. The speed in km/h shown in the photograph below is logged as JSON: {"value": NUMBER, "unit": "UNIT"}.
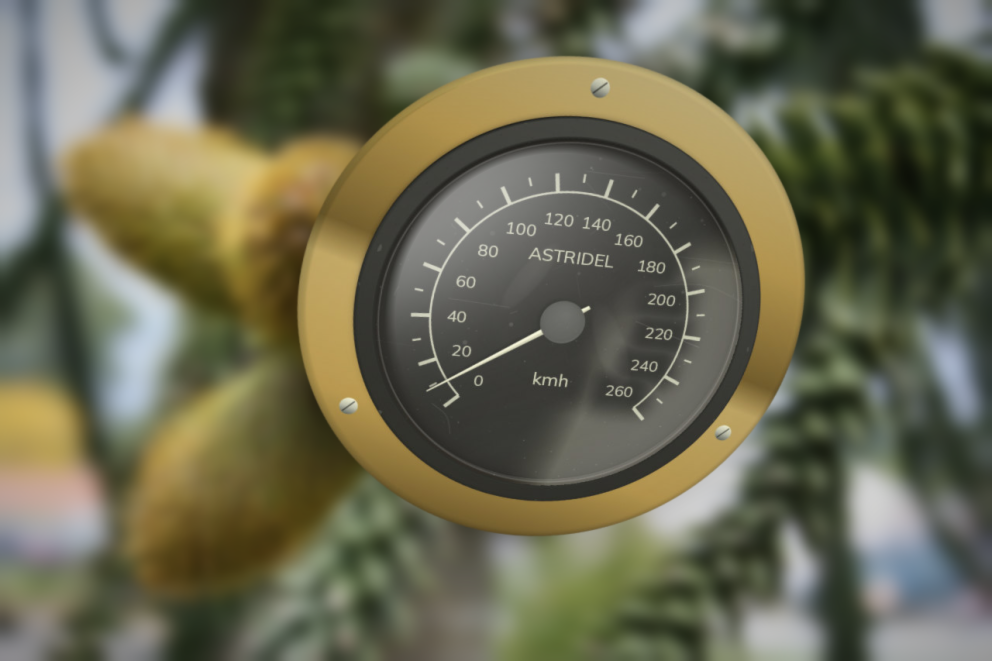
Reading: {"value": 10, "unit": "km/h"}
